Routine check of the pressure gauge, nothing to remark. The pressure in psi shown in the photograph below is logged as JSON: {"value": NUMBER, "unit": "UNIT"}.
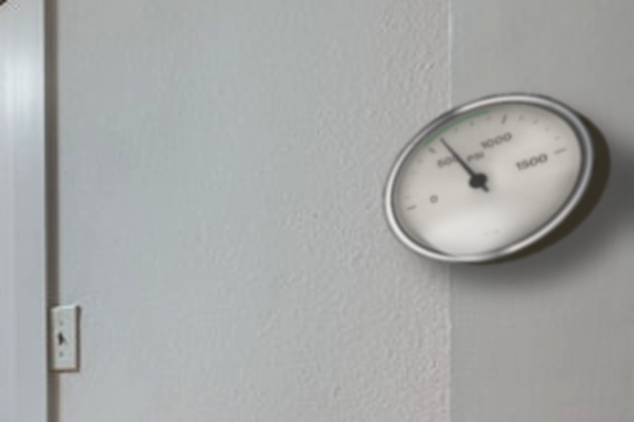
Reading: {"value": 600, "unit": "psi"}
